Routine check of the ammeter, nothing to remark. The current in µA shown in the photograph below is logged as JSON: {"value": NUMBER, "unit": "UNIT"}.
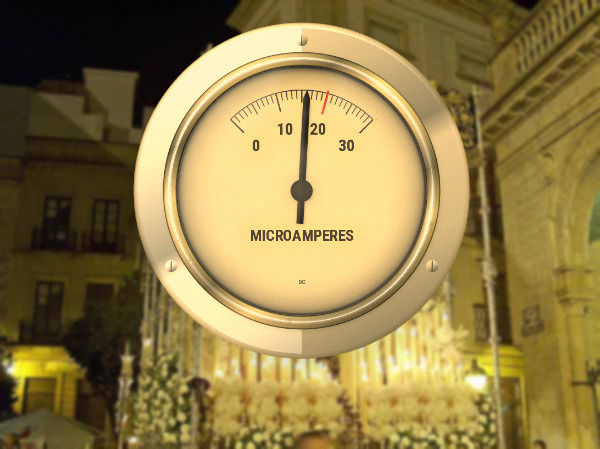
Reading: {"value": 16, "unit": "µA"}
